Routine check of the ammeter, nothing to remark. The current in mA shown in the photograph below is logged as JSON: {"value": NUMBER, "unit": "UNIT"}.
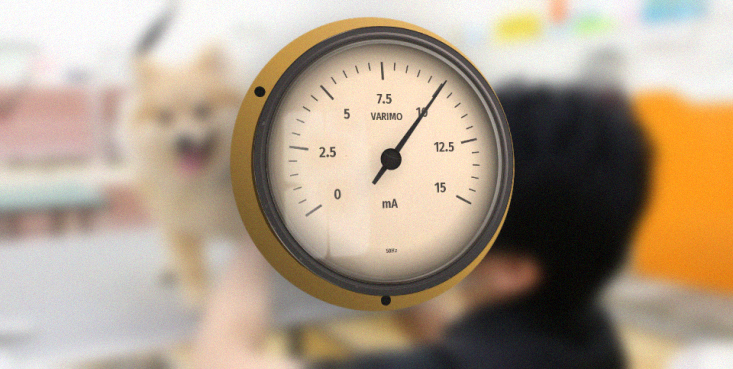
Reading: {"value": 10, "unit": "mA"}
